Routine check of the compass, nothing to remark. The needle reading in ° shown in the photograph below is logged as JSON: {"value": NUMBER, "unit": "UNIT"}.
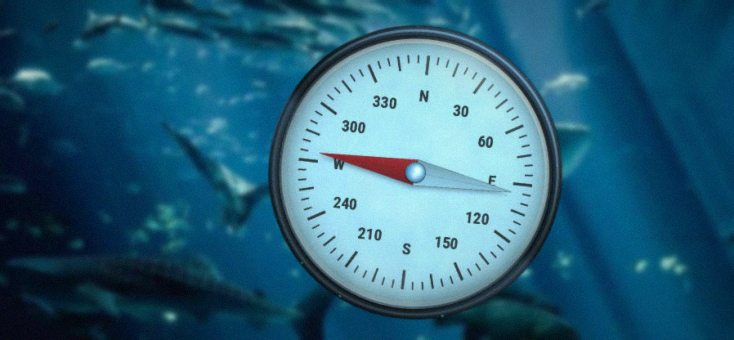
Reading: {"value": 275, "unit": "°"}
